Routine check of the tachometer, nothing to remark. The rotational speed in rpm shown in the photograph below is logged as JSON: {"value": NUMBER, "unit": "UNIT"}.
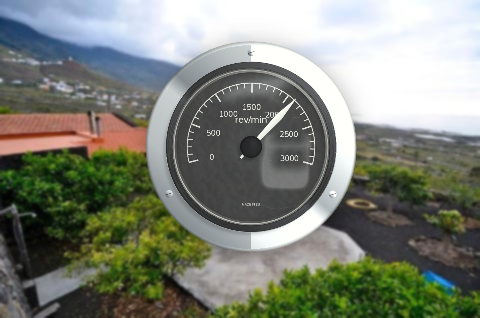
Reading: {"value": 2100, "unit": "rpm"}
